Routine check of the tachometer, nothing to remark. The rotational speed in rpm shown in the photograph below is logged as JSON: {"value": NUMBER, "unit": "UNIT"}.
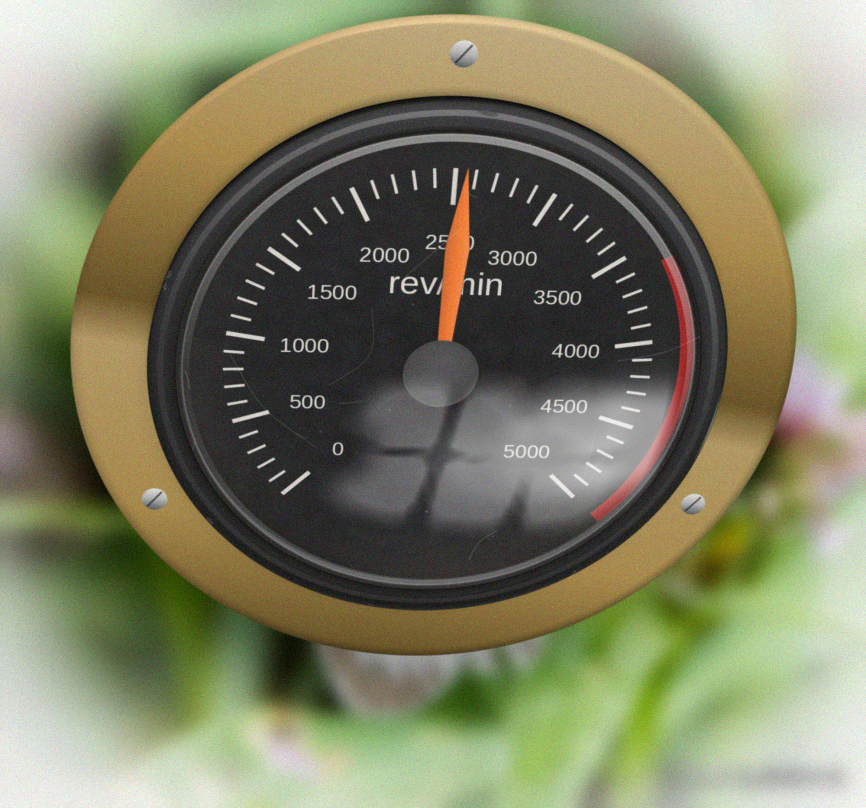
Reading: {"value": 2550, "unit": "rpm"}
